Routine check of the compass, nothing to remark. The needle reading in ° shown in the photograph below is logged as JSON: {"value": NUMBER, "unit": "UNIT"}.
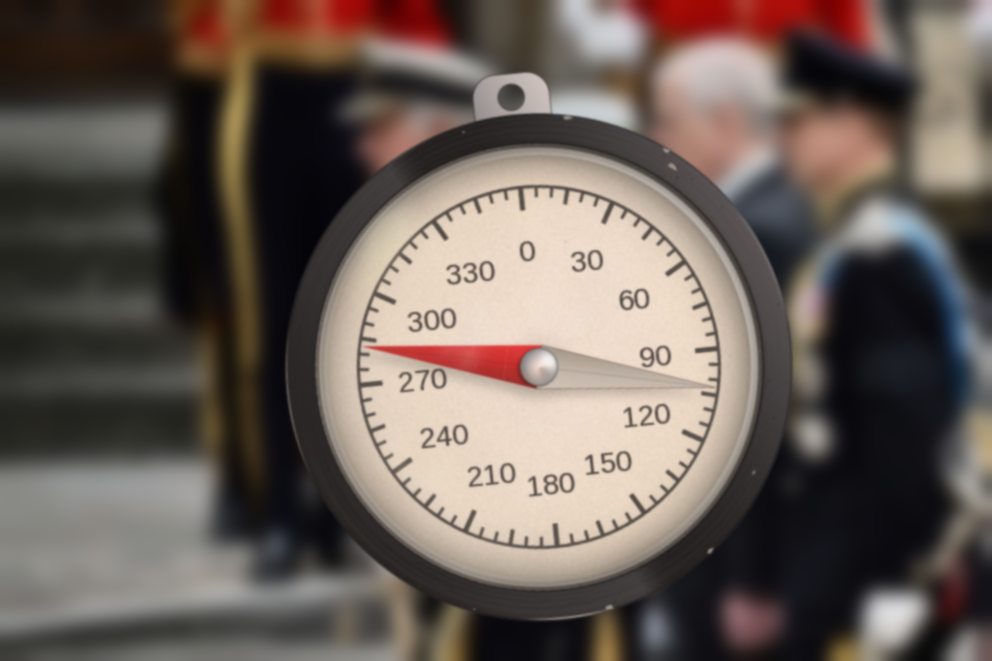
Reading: {"value": 282.5, "unit": "°"}
